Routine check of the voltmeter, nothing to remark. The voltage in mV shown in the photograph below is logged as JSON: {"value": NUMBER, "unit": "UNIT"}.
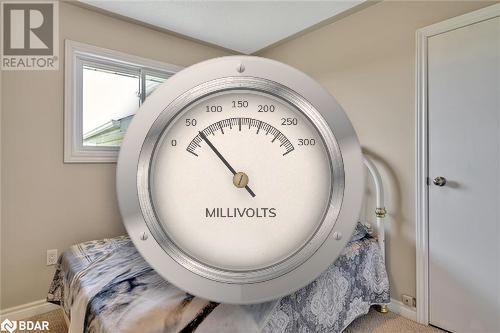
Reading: {"value": 50, "unit": "mV"}
